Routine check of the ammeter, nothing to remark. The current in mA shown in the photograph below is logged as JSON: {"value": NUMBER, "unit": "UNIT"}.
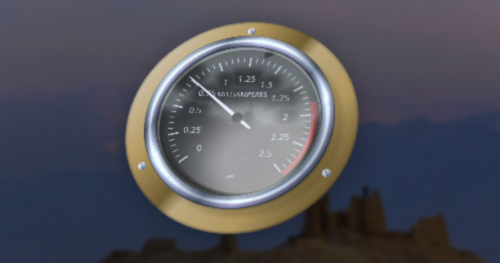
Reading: {"value": 0.75, "unit": "mA"}
